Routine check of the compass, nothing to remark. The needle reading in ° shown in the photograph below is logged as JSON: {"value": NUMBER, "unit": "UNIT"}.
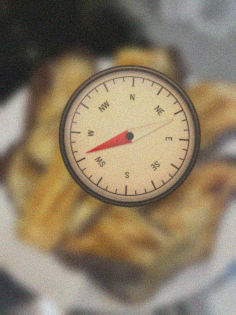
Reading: {"value": 245, "unit": "°"}
